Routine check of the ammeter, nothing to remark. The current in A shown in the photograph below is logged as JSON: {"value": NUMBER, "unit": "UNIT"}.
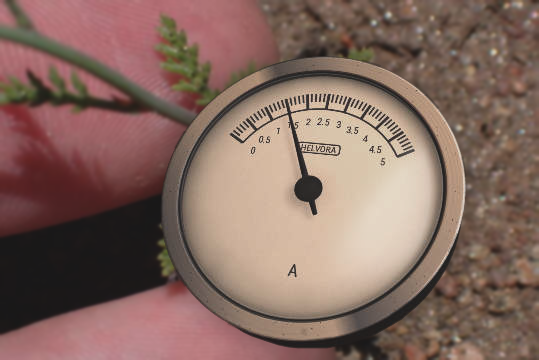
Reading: {"value": 1.5, "unit": "A"}
